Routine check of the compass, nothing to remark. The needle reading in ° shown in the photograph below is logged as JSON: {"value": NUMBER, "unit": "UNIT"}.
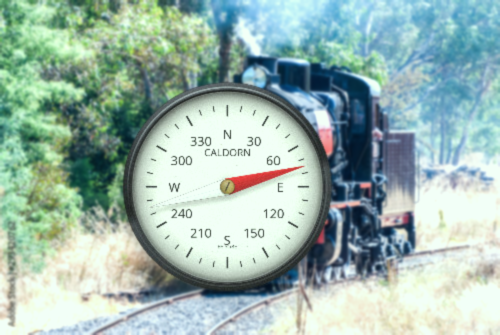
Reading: {"value": 75, "unit": "°"}
